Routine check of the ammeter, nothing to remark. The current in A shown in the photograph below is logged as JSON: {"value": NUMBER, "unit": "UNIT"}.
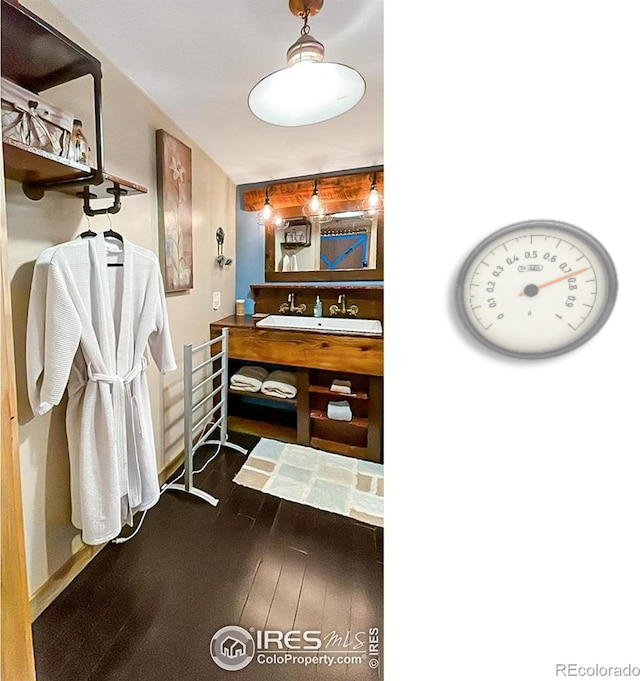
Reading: {"value": 0.75, "unit": "A"}
